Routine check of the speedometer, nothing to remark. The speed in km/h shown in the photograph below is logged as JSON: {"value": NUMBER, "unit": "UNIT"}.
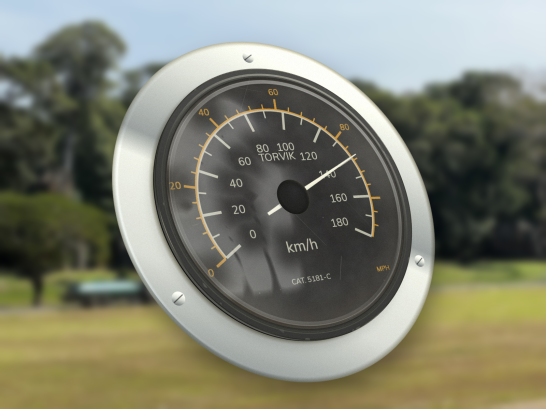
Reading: {"value": 140, "unit": "km/h"}
